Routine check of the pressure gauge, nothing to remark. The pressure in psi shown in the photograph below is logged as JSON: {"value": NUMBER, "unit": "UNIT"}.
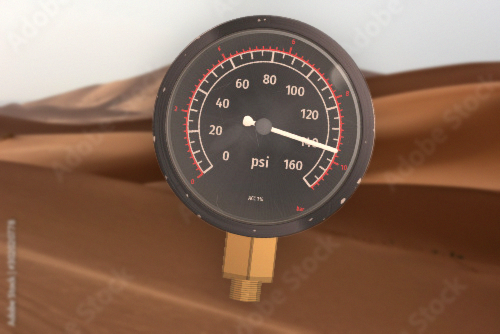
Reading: {"value": 140, "unit": "psi"}
